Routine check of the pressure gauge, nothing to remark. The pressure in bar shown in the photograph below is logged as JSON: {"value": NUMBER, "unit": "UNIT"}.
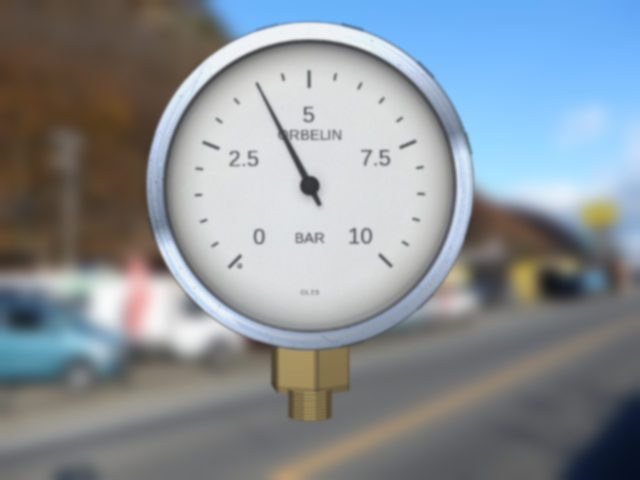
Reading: {"value": 4, "unit": "bar"}
